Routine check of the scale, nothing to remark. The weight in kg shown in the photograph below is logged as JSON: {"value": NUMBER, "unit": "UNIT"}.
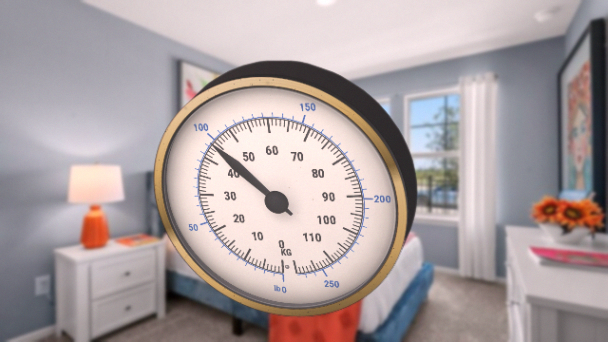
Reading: {"value": 45, "unit": "kg"}
